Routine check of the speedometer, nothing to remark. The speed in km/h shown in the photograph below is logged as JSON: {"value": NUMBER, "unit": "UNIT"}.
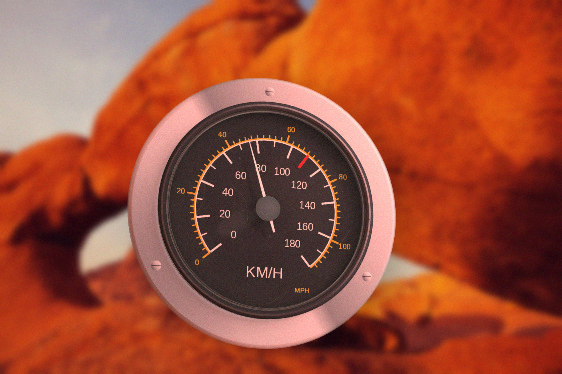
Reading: {"value": 75, "unit": "km/h"}
